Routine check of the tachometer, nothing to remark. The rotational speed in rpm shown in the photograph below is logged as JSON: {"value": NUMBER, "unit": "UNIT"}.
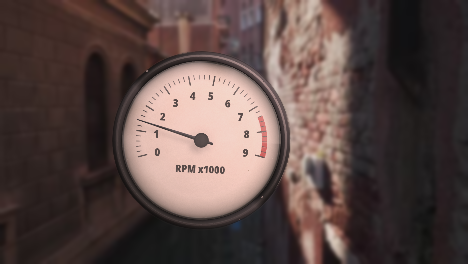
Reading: {"value": 1400, "unit": "rpm"}
